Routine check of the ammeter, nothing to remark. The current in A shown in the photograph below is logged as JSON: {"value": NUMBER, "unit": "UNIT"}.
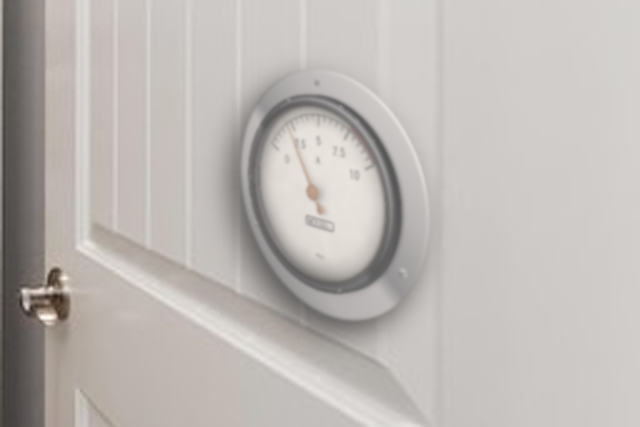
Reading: {"value": 2.5, "unit": "A"}
